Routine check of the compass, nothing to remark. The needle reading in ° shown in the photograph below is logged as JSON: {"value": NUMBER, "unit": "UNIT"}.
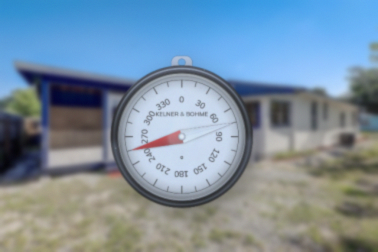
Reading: {"value": 255, "unit": "°"}
